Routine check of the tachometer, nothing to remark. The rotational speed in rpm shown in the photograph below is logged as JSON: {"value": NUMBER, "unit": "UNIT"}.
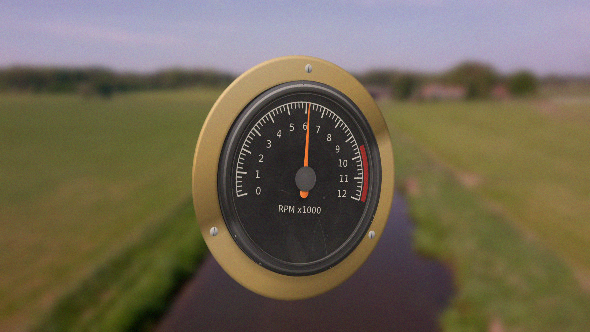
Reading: {"value": 6000, "unit": "rpm"}
